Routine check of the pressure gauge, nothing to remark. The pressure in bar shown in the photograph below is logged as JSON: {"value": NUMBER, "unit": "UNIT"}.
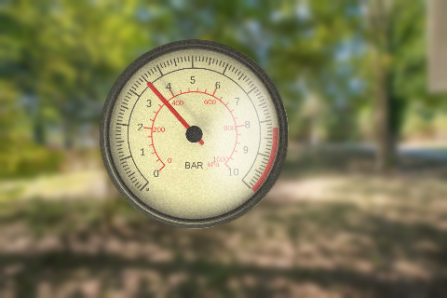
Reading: {"value": 3.5, "unit": "bar"}
